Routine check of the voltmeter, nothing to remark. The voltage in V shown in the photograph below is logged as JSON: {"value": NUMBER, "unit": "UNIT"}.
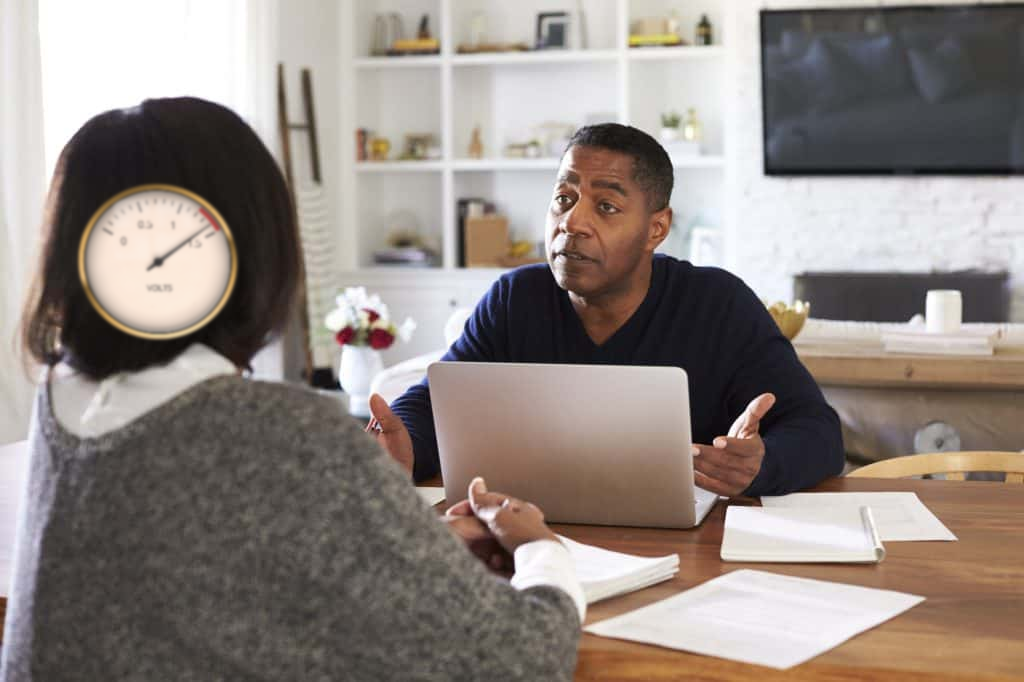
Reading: {"value": 1.4, "unit": "V"}
